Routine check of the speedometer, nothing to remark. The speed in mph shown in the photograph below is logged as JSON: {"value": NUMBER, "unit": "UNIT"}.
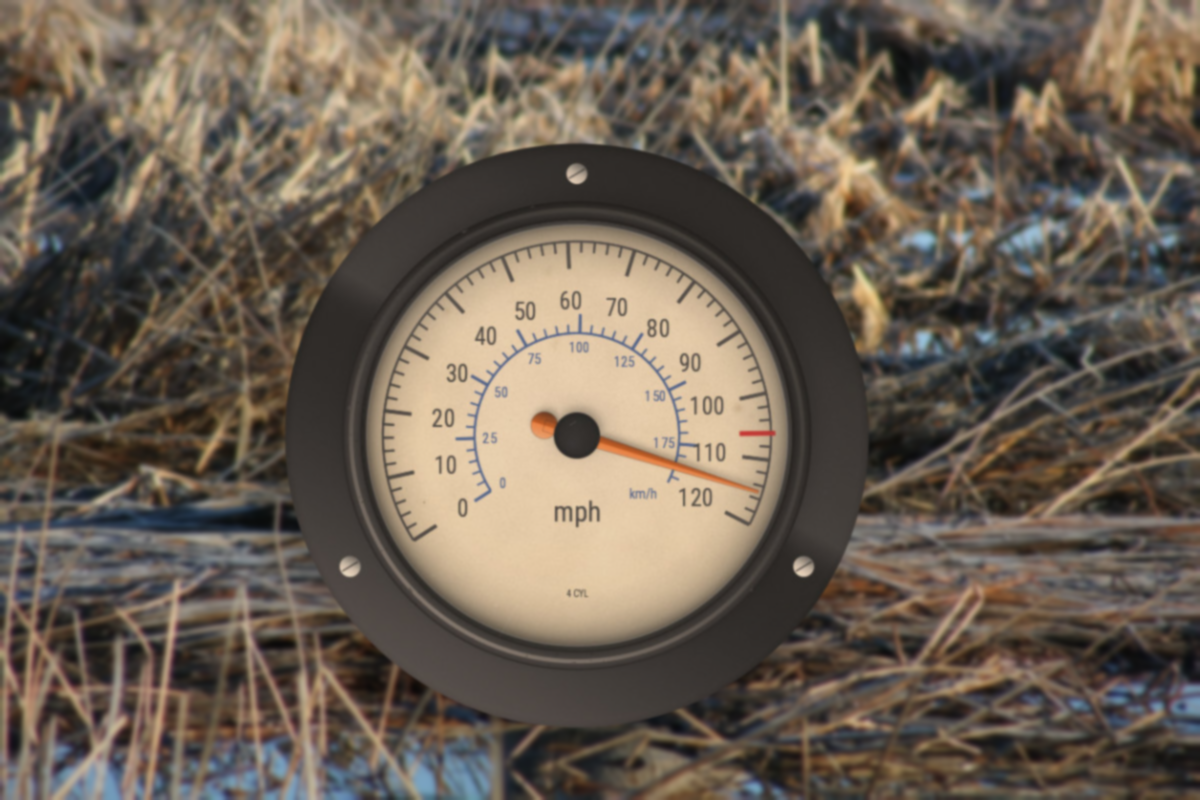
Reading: {"value": 115, "unit": "mph"}
